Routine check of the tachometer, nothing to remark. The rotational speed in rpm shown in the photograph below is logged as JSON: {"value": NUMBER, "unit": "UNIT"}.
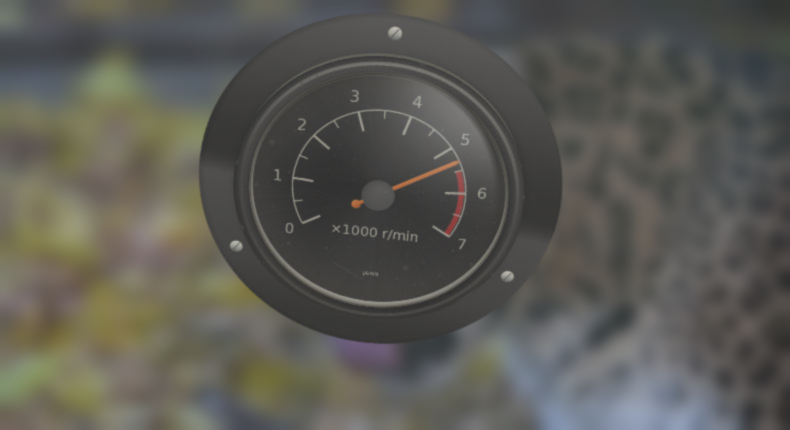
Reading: {"value": 5250, "unit": "rpm"}
